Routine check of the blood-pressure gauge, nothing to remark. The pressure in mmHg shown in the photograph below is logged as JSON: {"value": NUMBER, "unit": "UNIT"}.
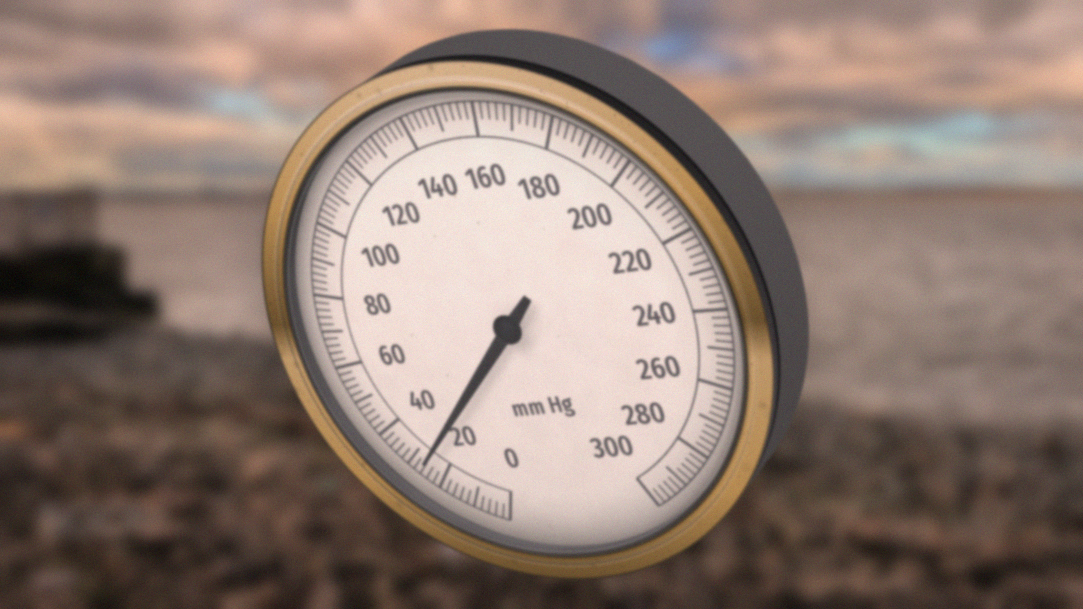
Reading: {"value": 26, "unit": "mmHg"}
